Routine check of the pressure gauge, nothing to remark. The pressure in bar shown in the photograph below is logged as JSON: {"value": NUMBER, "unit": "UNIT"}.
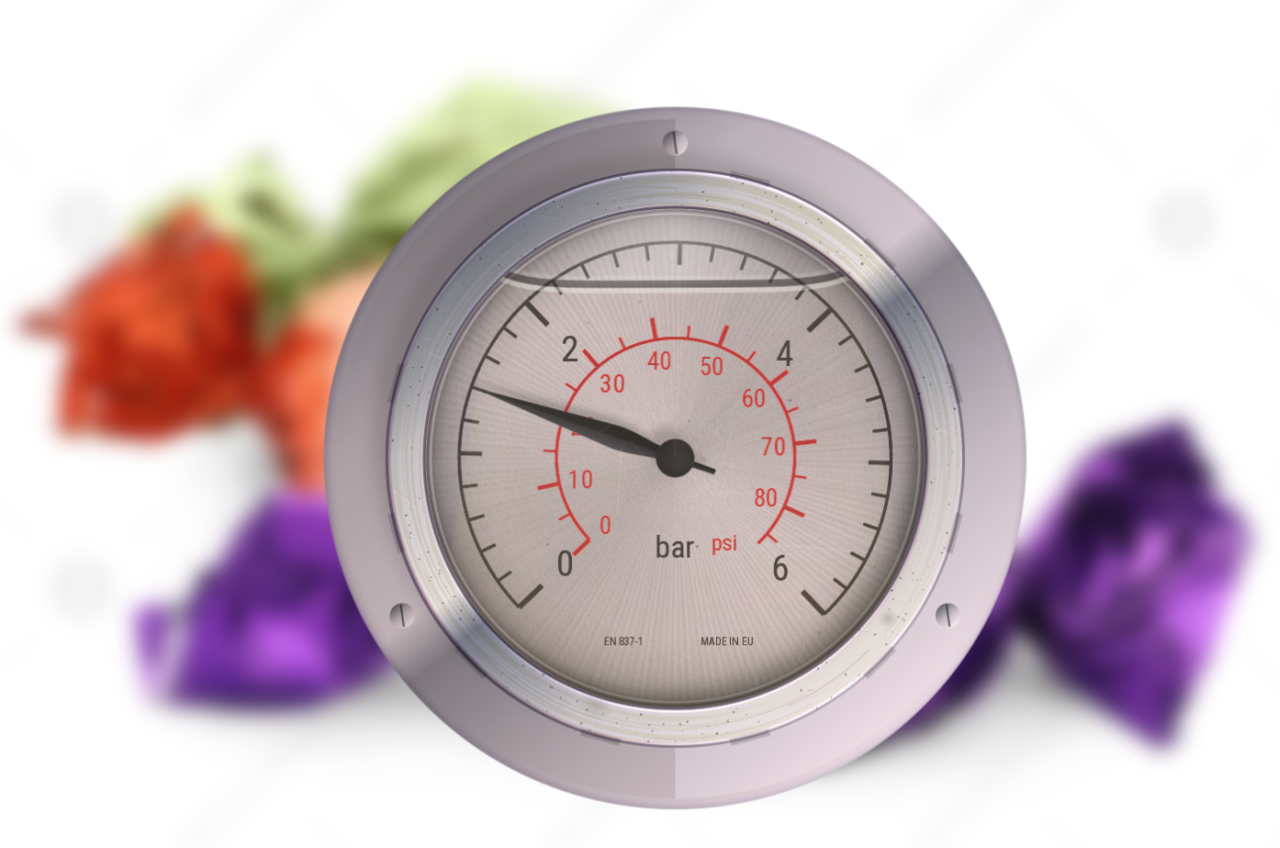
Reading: {"value": 1.4, "unit": "bar"}
